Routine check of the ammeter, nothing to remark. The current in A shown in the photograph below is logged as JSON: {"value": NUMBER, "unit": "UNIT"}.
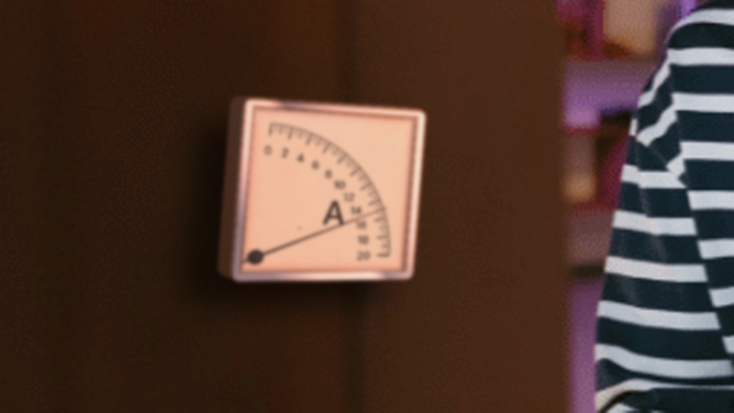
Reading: {"value": 15, "unit": "A"}
